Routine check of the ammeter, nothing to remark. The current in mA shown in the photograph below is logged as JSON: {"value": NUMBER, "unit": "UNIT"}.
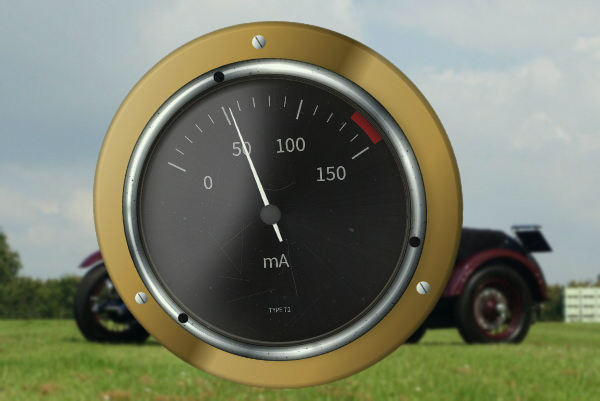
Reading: {"value": 55, "unit": "mA"}
